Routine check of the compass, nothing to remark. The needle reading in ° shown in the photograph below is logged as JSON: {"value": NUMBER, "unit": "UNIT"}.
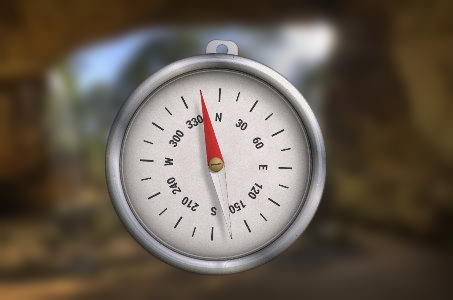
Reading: {"value": 345, "unit": "°"}
